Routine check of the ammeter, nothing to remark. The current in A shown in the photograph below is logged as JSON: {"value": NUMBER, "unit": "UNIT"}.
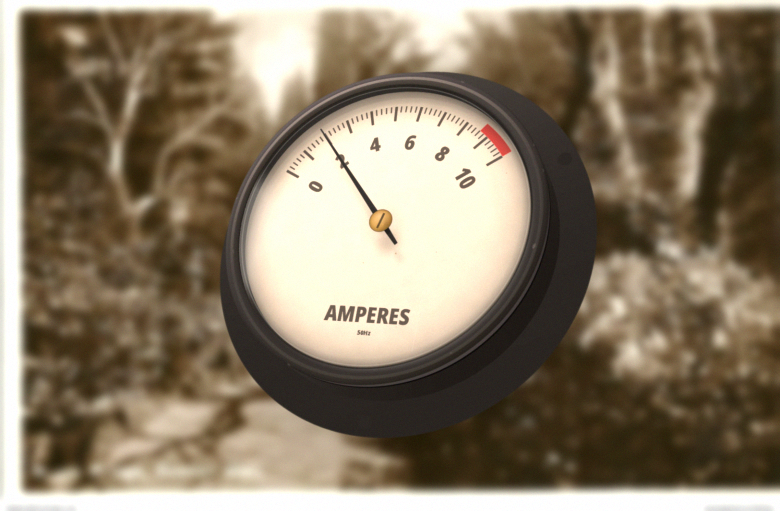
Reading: {"value": 2, "unit": "A"}
